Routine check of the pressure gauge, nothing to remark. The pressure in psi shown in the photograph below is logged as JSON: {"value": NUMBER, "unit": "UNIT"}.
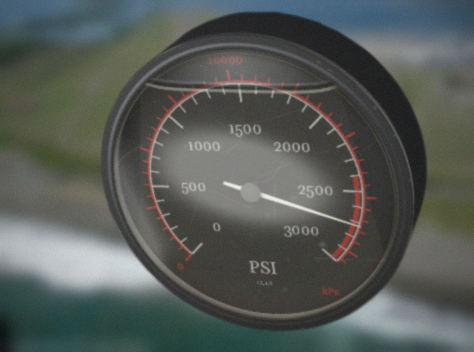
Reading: {"value": 2700, "unit": "psi"}
